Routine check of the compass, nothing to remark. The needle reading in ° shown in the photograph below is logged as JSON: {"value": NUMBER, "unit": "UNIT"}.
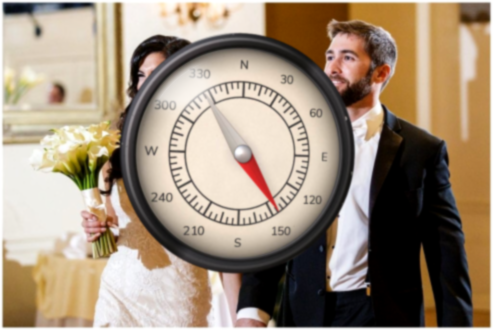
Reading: {"value": 145, "unit": "°"}
